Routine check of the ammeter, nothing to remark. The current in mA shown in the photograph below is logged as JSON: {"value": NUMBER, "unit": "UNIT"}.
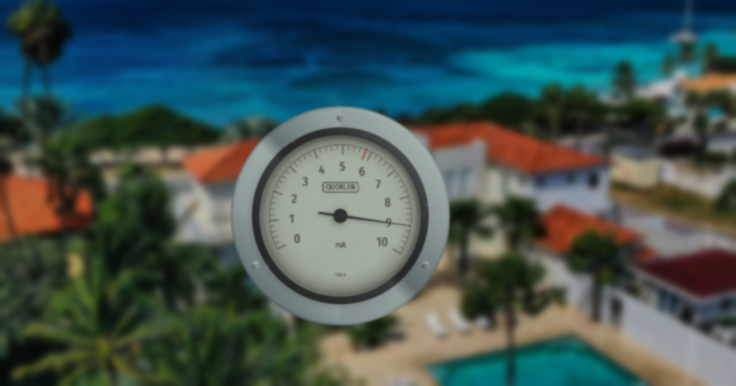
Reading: {"value": 9, "unit": "mA"}
